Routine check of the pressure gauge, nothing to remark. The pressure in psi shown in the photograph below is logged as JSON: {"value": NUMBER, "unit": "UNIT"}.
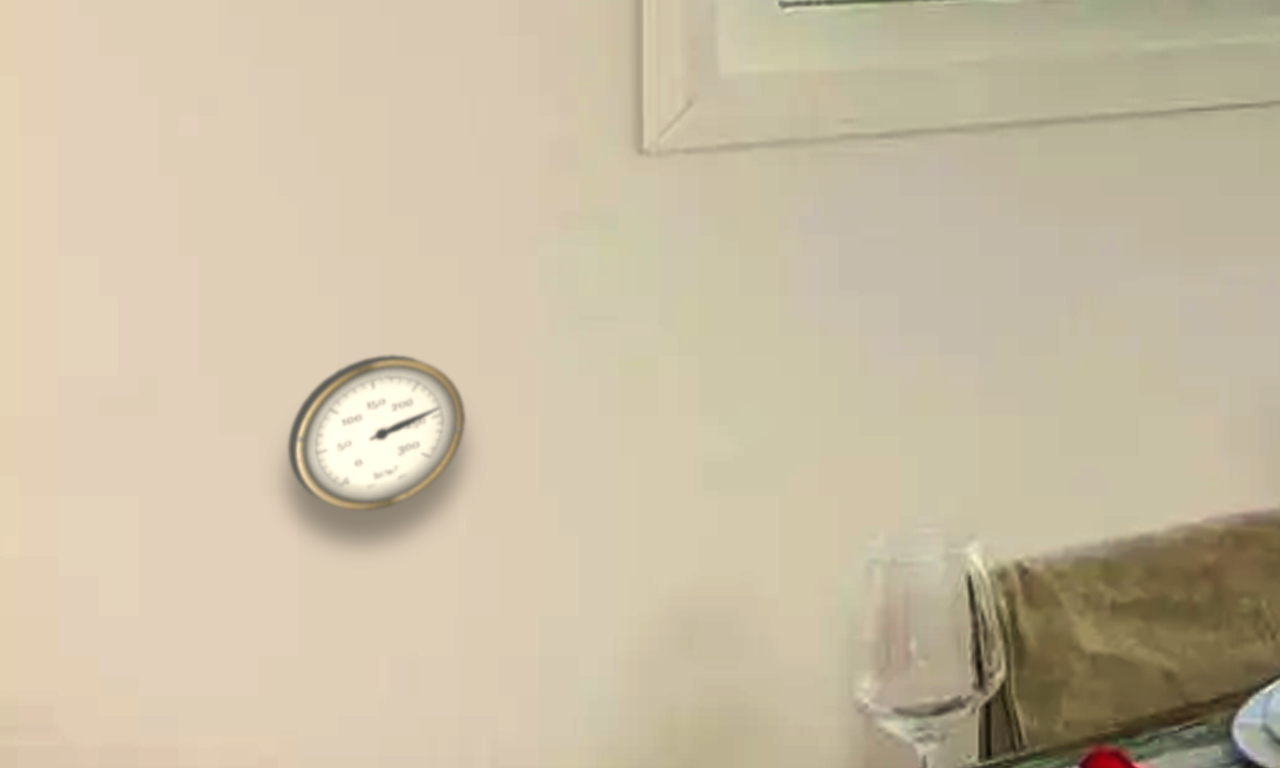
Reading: {"value": 240, "unit": "psi"}
